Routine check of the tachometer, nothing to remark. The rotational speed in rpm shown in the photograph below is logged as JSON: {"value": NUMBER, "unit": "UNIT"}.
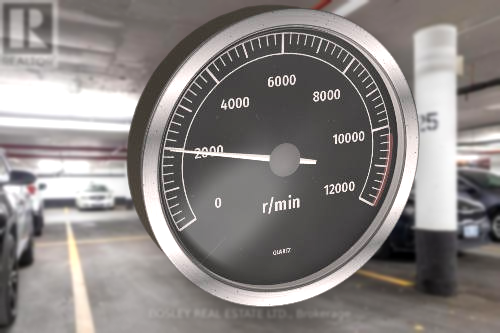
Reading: {"value": 2000, "unit": "rpm"}
